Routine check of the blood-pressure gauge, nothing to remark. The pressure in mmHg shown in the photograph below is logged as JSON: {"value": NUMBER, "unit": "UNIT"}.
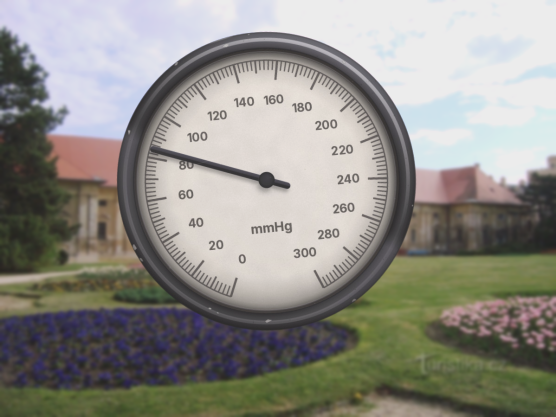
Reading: {"value": 84, "unit": "mmHg"}
